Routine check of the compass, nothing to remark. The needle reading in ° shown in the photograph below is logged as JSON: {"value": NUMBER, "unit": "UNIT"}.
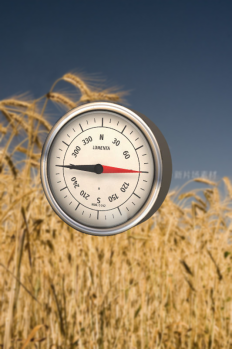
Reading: {"value": 90, "unit": "°"}
